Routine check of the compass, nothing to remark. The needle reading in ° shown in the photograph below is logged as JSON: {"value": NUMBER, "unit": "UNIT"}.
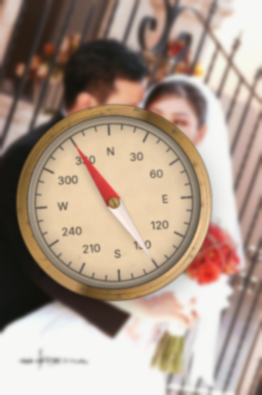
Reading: {"value": 330, "unit": "°"}
